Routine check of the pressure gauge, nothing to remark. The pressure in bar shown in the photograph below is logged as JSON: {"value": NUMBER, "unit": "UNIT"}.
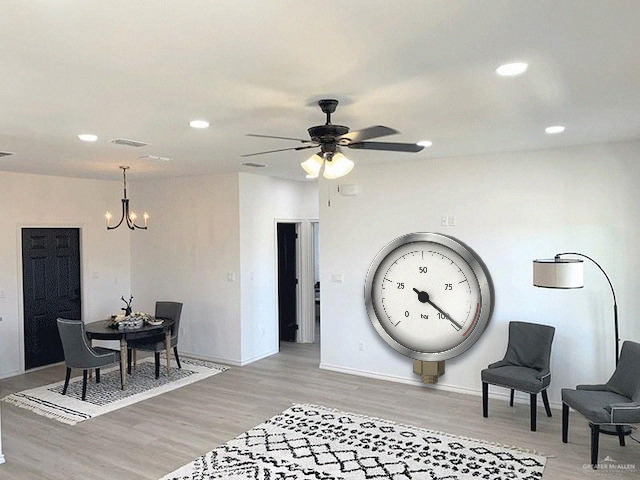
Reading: {"value": 97.5, "unit": "bar"}
